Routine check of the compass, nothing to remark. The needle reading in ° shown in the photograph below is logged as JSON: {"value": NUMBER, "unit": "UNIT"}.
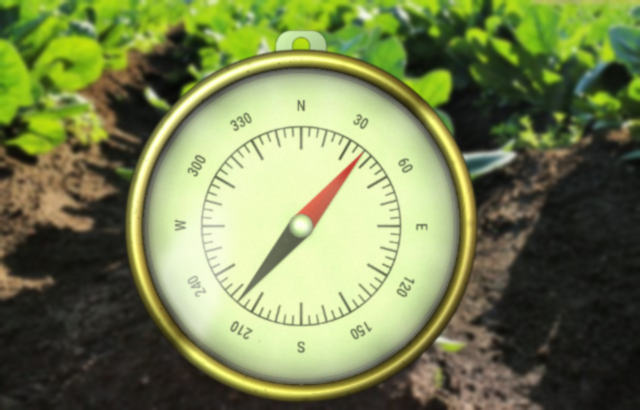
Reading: {"value": 40, "unit": "°"}
